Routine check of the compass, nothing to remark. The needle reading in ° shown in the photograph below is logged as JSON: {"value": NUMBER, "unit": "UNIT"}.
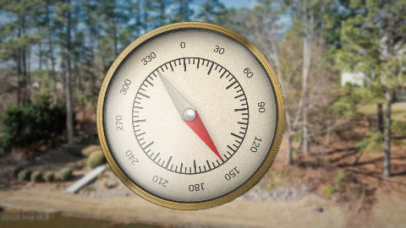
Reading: {"value": 150, "unit": "°"}
